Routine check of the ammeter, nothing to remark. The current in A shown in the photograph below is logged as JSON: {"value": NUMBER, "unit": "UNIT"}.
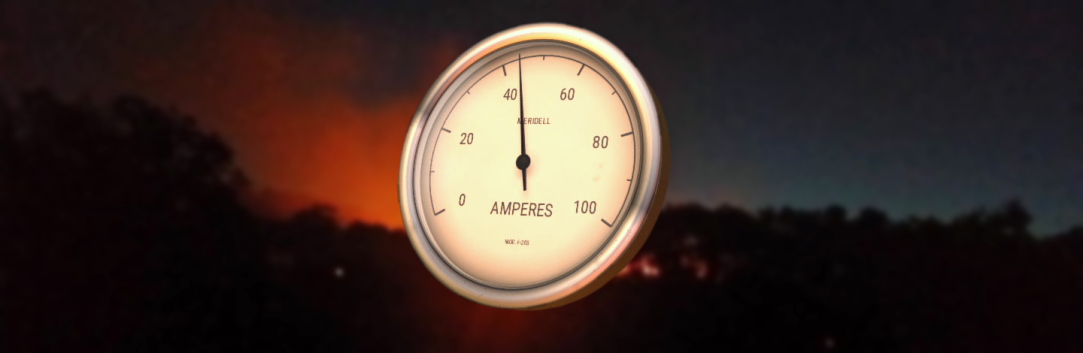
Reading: {"value": 45, "unit": "A"}
